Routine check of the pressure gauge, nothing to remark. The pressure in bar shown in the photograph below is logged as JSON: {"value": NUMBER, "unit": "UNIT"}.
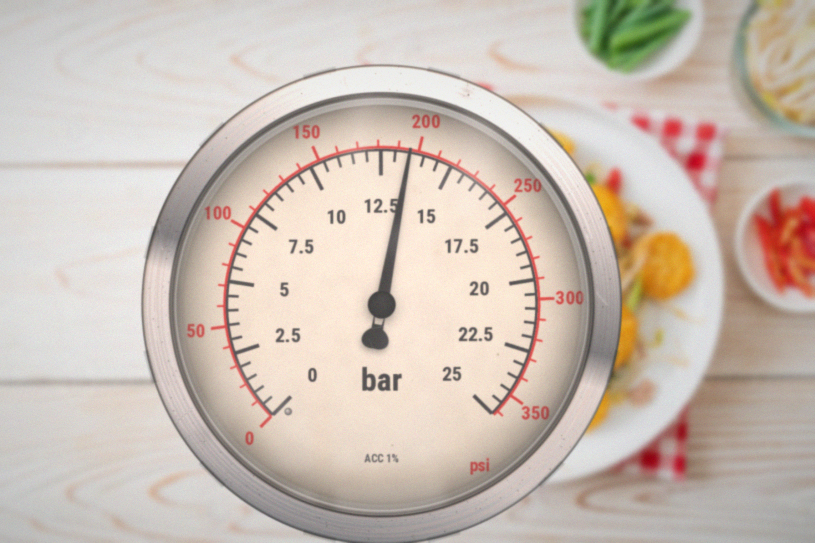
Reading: {"value": 13.5, "unit": "bar"}
